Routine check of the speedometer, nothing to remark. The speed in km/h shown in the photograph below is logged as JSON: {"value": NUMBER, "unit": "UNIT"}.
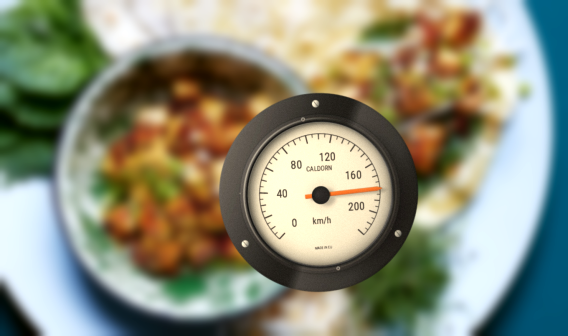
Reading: {"value": 180, "unit": "km/h"}
